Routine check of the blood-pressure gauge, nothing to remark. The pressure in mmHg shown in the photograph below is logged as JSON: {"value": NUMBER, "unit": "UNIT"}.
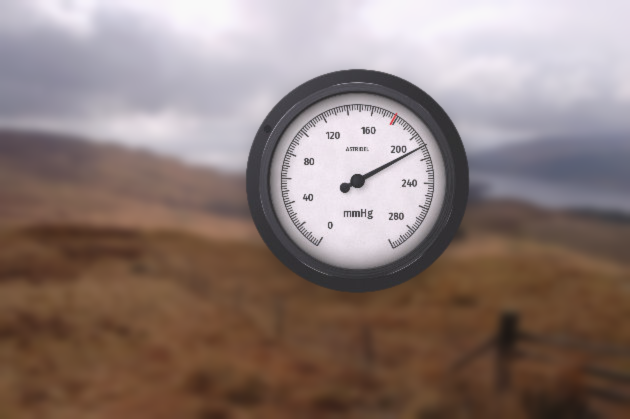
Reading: {"value": 210, "unit": "mmHg"}
